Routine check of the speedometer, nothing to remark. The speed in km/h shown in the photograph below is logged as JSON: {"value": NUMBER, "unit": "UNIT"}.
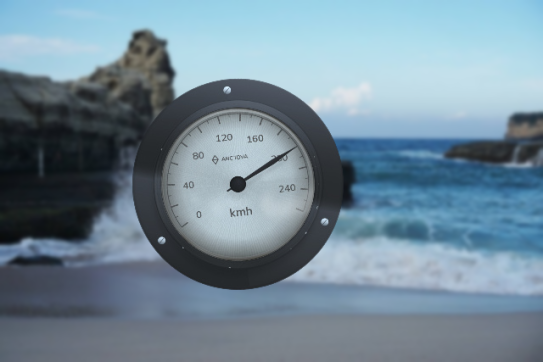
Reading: {"value": 200, "unit": "km/h"}
